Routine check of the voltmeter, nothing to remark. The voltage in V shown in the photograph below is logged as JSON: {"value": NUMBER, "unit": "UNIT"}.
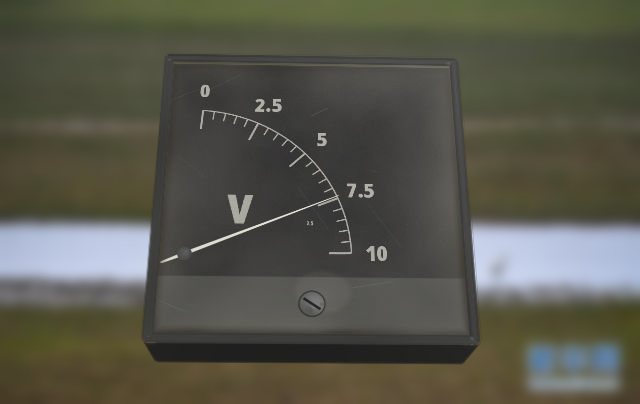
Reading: {"value": 7.5, "unit": "V"}
